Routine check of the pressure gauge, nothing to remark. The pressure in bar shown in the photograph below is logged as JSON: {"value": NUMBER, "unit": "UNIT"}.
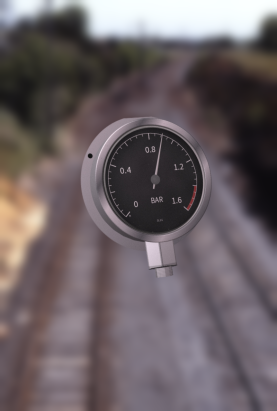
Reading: {"value": 0.9, "unit": "bar"}
